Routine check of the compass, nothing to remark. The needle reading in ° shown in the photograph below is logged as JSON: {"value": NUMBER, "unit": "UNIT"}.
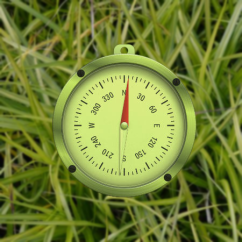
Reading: {"value": 5, "unit": "°"}
